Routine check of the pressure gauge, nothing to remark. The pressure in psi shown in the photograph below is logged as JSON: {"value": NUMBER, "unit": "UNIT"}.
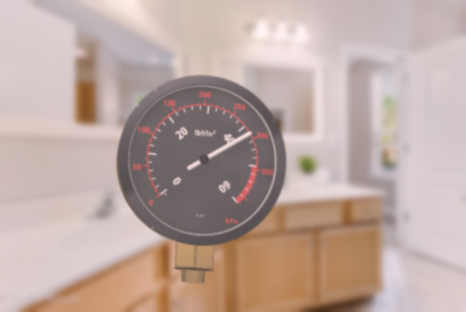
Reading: {"value": 42, "unit": "psi"}
